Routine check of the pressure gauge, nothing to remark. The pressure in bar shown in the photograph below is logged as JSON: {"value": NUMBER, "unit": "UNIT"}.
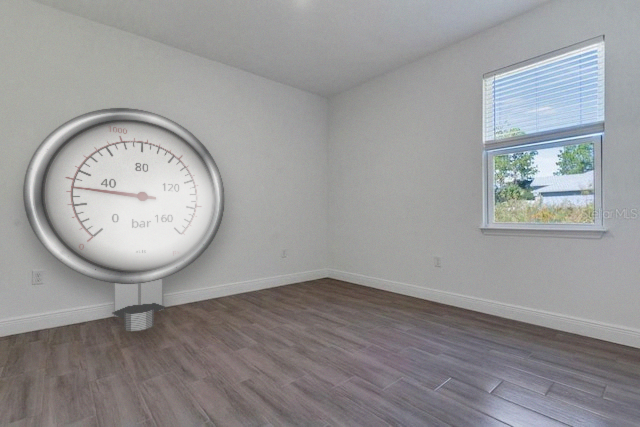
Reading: {"value": 30, "unit": "bar"}
